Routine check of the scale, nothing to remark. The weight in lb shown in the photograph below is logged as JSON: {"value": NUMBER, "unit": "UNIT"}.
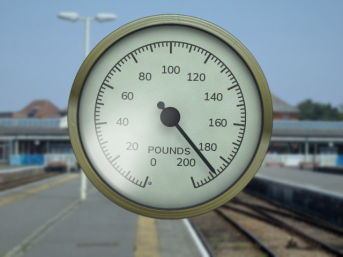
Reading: {"value": 188, "unit": "lb"}
